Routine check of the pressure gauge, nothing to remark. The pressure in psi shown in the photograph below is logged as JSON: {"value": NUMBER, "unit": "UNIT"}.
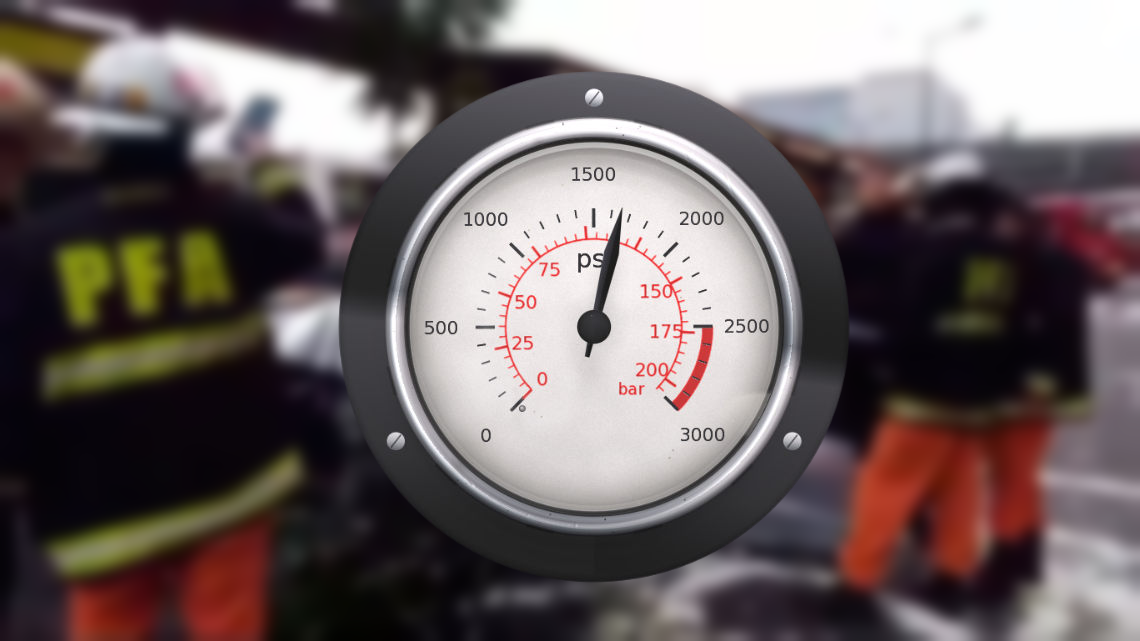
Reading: {"value": 1650, "unit": "psi"}
